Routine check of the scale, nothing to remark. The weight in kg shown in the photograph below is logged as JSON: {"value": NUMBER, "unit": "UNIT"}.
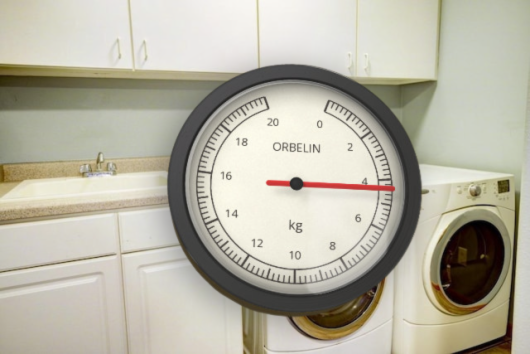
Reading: {"value": 4.4, "unit": "kg"}
